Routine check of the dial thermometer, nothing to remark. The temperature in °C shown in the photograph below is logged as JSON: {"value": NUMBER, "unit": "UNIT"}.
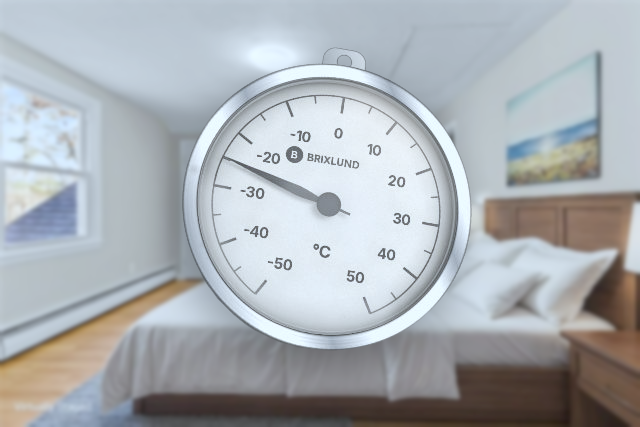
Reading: {"value": -25, "unit": "°C"}
